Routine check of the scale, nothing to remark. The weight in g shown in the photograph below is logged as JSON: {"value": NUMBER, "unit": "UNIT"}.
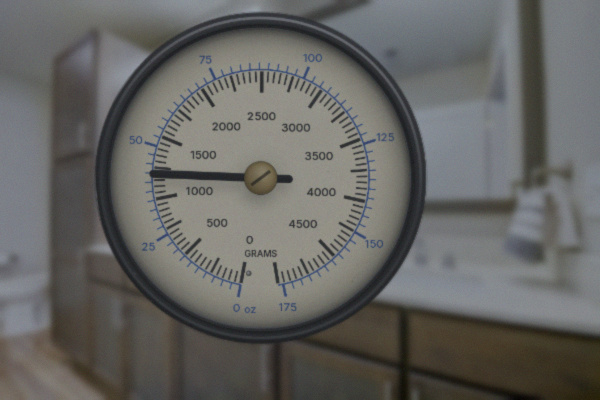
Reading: {"value": 1200, "unit": "g"}
